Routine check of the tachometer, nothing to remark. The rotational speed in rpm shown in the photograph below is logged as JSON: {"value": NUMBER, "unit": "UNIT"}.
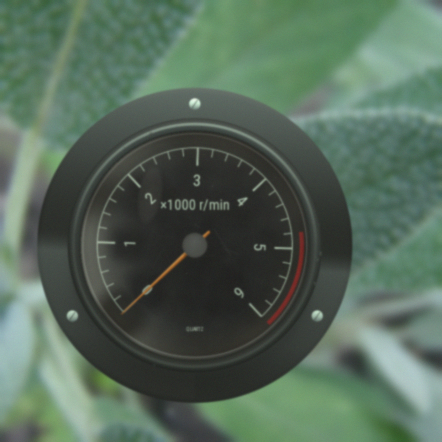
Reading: {"value": 0, "unit": "rpm"}
